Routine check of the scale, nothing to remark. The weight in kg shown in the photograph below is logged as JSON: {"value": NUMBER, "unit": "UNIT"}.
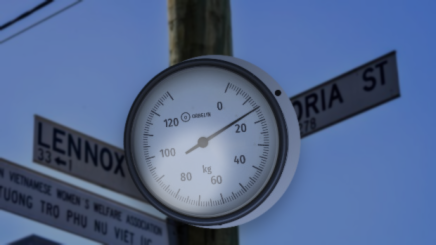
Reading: {"value": 15, "unit": "kg"}
